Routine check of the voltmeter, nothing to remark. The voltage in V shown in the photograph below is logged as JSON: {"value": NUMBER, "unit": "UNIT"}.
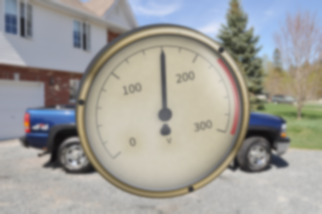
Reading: {"value": 160, "unit": "V"}
